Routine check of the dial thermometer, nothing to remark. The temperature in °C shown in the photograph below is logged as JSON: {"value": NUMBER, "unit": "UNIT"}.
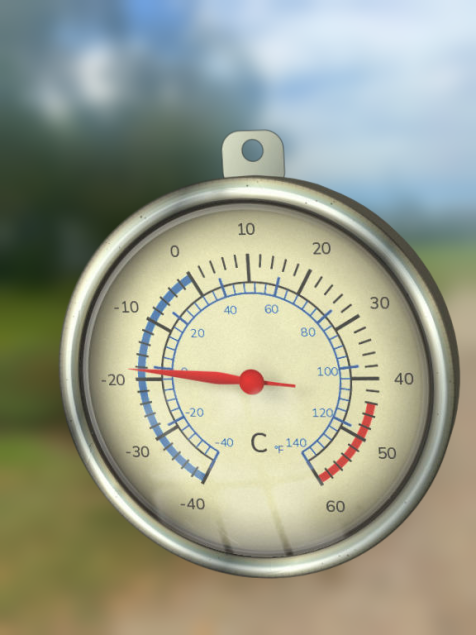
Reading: {"value": -18, "unit": "°C"}
